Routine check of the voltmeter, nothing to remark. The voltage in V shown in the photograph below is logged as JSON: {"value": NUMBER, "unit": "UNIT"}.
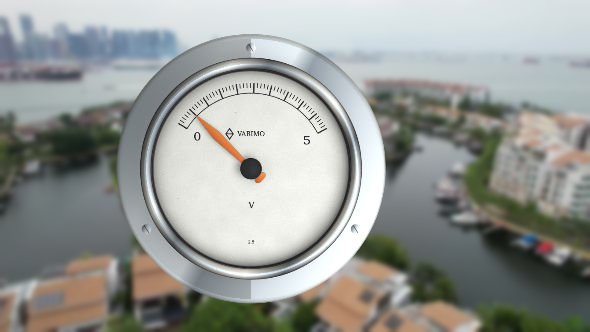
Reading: {"value": 0.5, "unit": "V"}
